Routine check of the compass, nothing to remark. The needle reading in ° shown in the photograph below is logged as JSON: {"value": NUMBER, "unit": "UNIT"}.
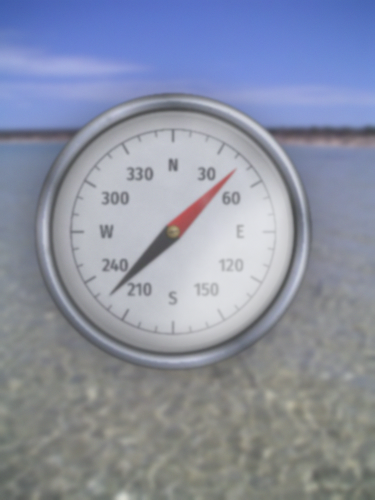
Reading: {"value": 45, "unit": "°"}
